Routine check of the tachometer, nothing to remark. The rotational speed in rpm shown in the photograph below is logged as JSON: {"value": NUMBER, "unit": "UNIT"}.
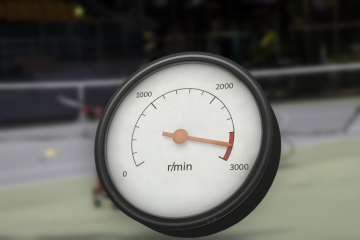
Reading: {"value": 2800, "unit": "rpm"}
